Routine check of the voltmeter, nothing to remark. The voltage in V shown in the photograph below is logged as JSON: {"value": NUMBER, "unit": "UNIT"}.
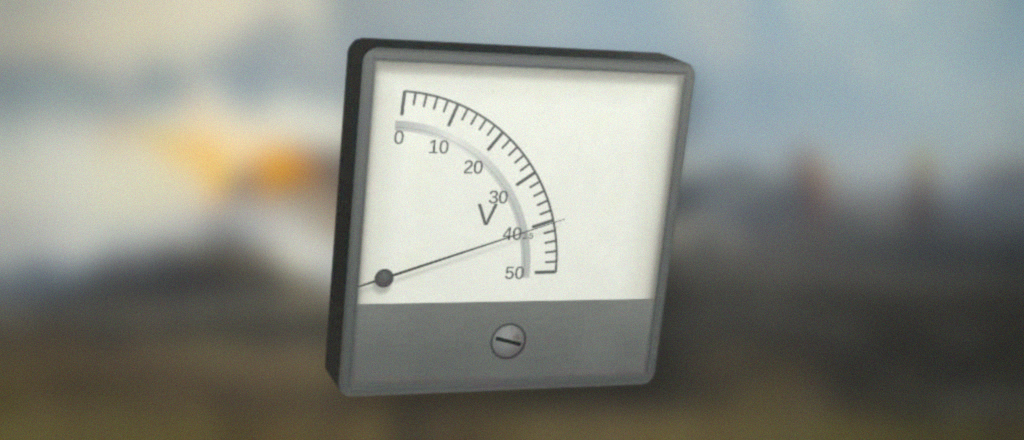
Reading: {"value": 40, "unit": "V"}
